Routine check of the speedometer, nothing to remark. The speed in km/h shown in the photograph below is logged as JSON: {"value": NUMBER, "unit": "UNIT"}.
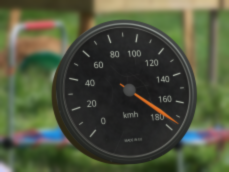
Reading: {"value": 175, "unit": "km/h"}
